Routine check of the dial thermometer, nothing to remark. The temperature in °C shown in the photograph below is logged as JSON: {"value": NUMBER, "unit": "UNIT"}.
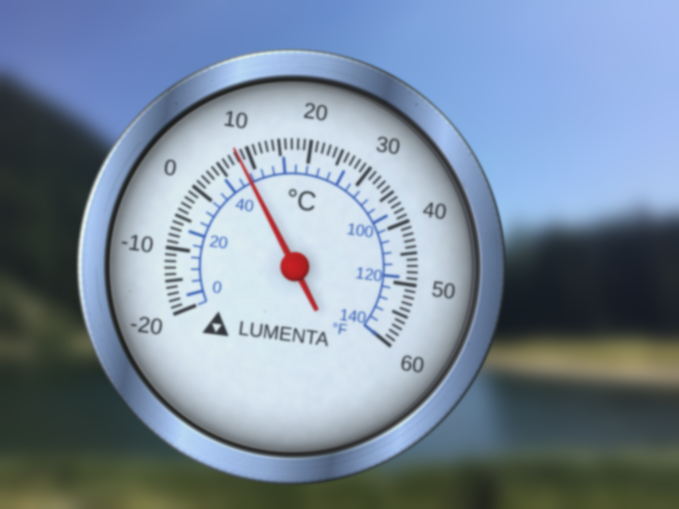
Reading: {"value": 8, "unit": "°C"}
